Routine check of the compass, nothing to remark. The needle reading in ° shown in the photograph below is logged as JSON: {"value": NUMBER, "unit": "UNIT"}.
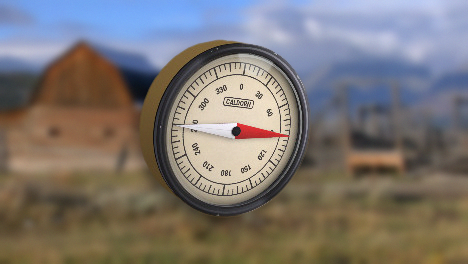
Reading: {"value": 90, "unit": "°"}
